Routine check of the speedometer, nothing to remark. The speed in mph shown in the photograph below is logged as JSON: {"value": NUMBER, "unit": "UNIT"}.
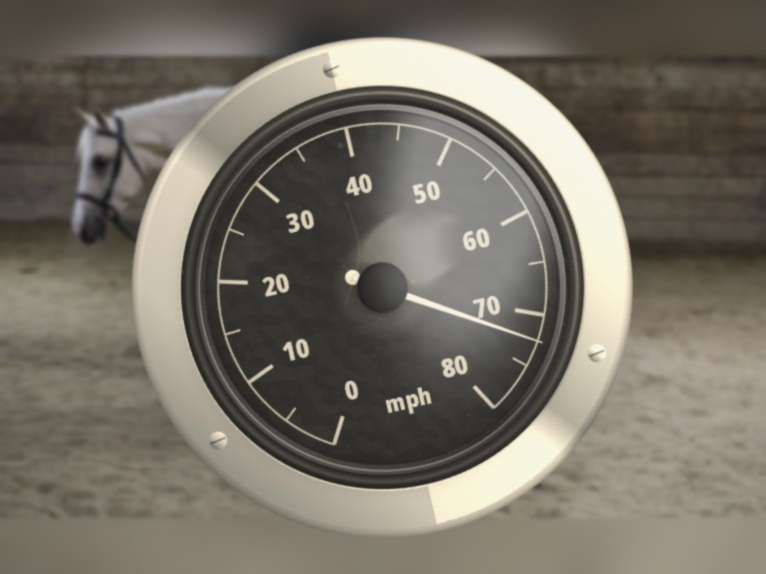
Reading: {"value": 72.5, "unit": "mph"}
